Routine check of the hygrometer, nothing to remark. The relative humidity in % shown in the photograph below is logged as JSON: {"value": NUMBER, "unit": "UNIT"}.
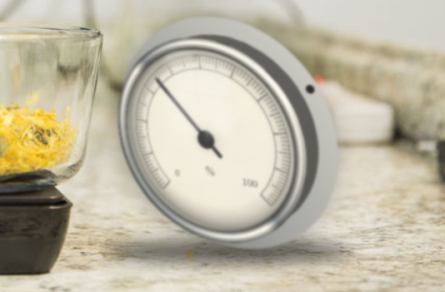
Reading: {"value": 35, "unit": "%"}
